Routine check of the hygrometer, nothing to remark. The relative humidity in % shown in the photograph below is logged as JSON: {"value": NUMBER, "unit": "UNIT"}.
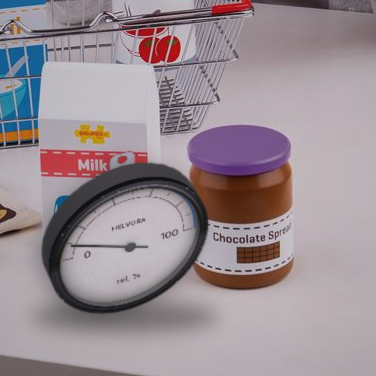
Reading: {"value": 10, "unit": "%"}
